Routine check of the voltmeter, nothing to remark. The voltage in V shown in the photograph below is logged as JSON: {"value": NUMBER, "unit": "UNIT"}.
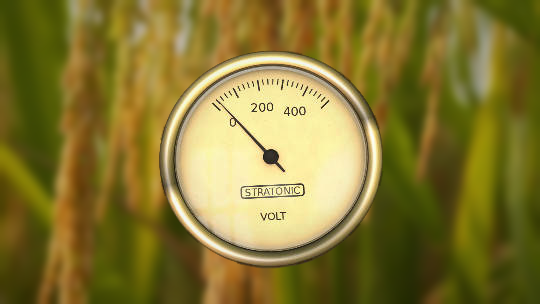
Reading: {"value": 20, "unit": "V"}
